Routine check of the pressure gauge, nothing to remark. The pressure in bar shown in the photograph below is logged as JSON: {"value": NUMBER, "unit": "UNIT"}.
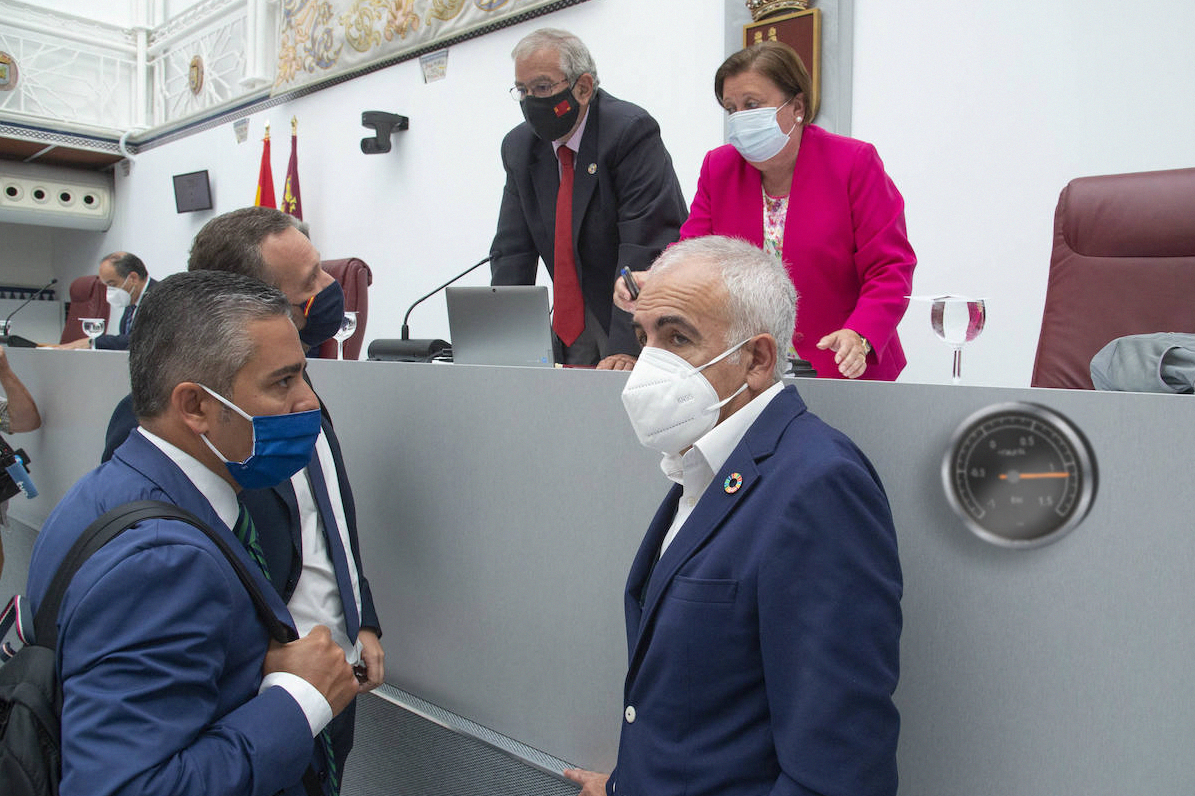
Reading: {"value": 1.1, "unit": "bar"}
